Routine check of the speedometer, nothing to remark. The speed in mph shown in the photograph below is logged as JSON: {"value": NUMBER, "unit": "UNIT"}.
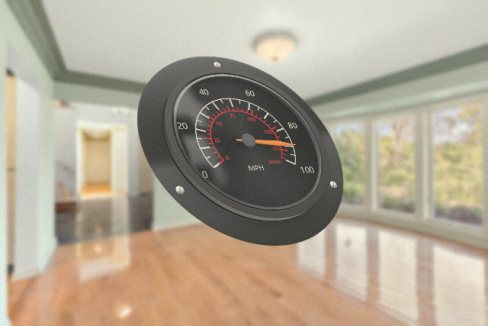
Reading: {"value": 90, "unit": "mph"}
